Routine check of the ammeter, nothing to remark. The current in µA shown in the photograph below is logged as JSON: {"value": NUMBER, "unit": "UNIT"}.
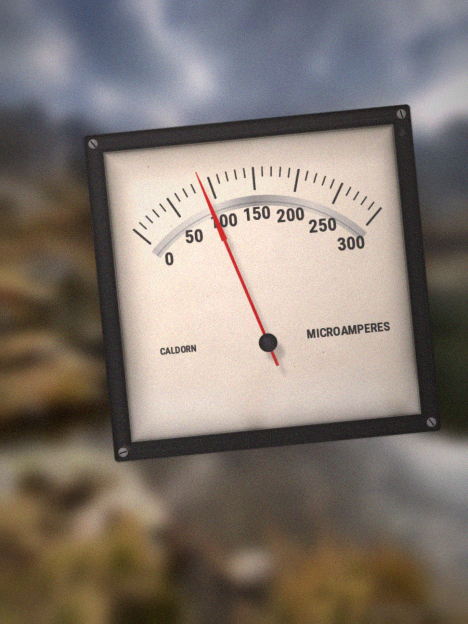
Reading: {"value": 90, "unit": "µA"}
